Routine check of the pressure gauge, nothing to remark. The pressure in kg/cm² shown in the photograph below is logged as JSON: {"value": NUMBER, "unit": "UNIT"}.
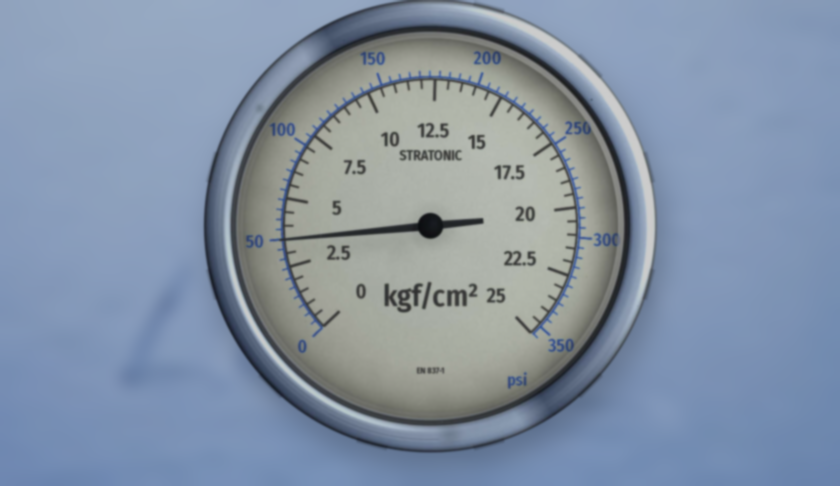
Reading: {"value": 3.5, "unit": "kg/cm²"}
